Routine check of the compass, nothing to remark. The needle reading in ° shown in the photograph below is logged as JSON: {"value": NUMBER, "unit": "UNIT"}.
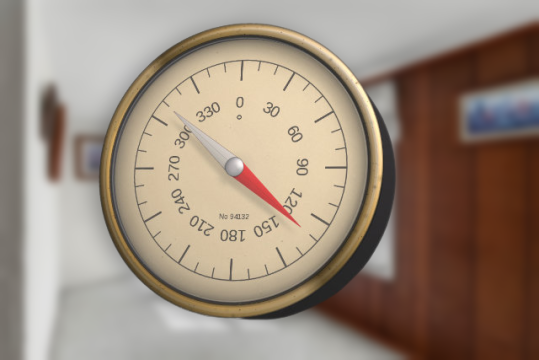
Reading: {"value": 130, "unit": "°"}
